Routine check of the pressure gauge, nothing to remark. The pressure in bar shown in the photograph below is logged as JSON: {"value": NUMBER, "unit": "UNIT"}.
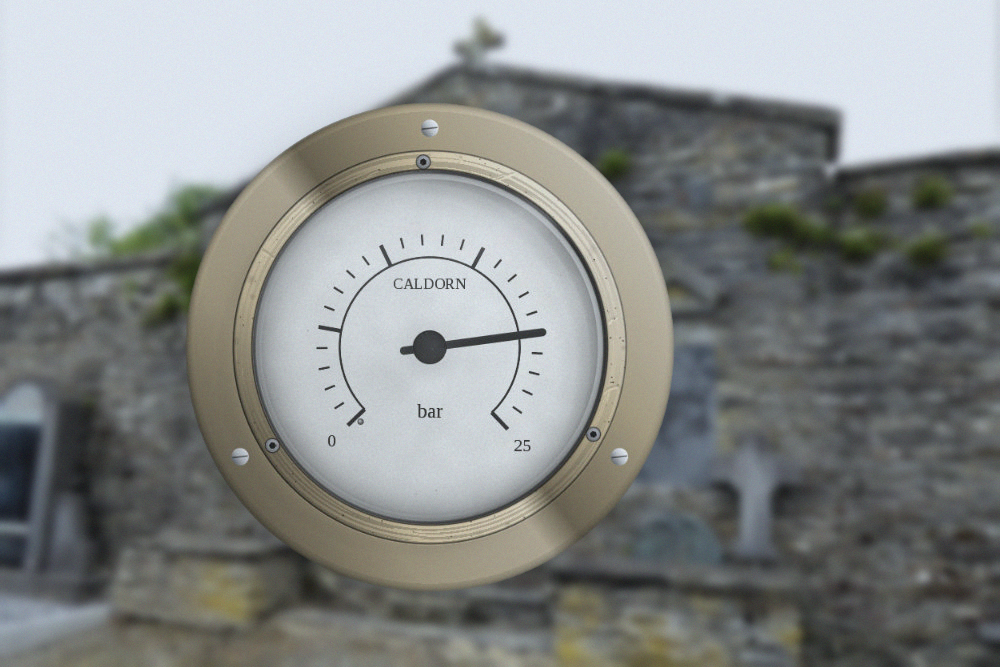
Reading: {"value": 20, "unit": "bar"}
